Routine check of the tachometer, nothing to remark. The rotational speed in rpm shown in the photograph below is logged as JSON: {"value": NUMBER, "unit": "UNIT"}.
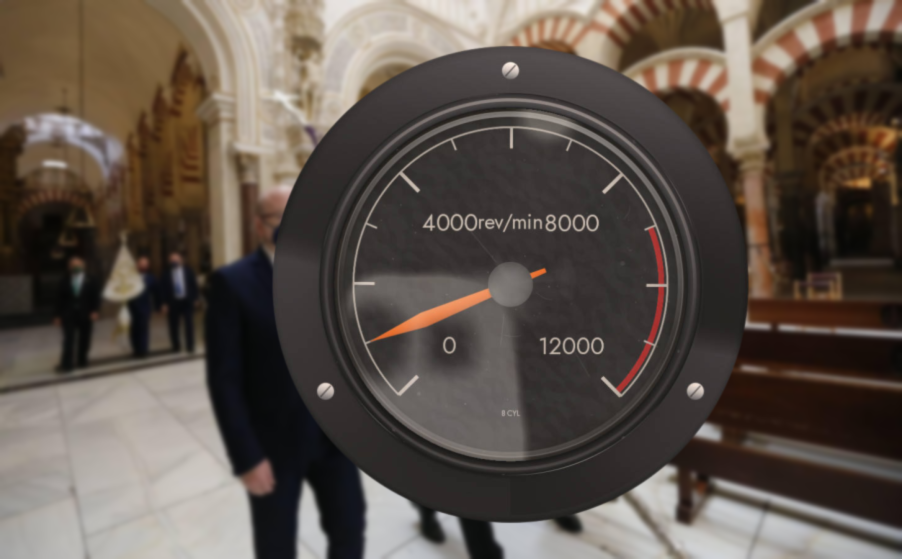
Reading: {"value": 1000, "unit": "rpm"}
